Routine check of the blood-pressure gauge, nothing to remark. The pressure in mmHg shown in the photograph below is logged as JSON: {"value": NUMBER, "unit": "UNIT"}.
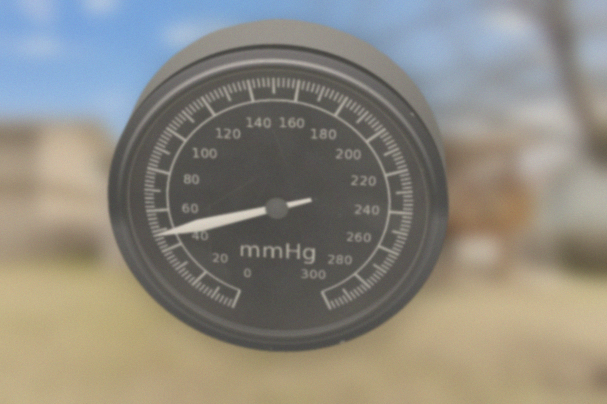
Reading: {"value": 50, "unit": "mmHg"}
